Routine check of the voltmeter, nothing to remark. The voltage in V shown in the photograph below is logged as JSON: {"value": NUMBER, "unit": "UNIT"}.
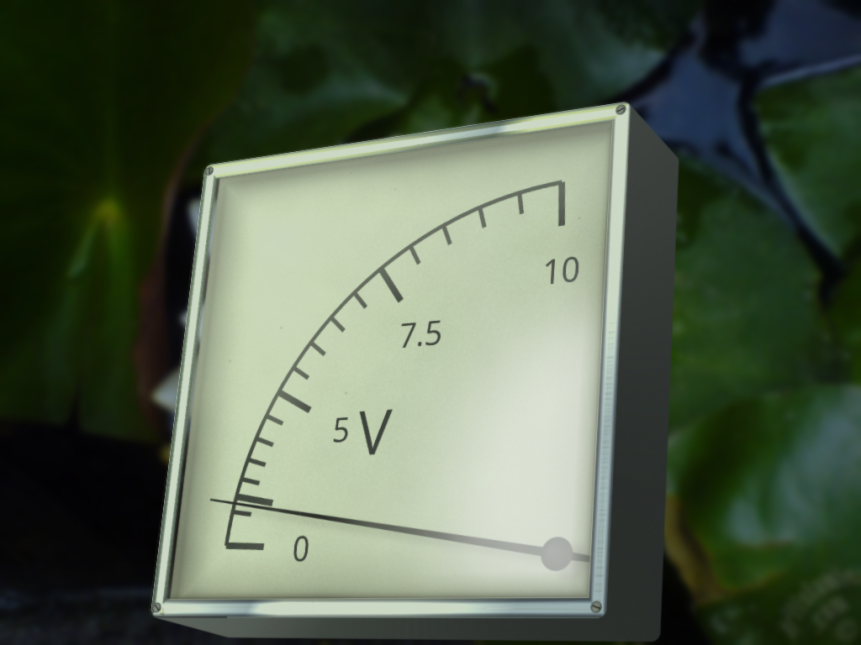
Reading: {"value": 2.25, "unit": "V"}
